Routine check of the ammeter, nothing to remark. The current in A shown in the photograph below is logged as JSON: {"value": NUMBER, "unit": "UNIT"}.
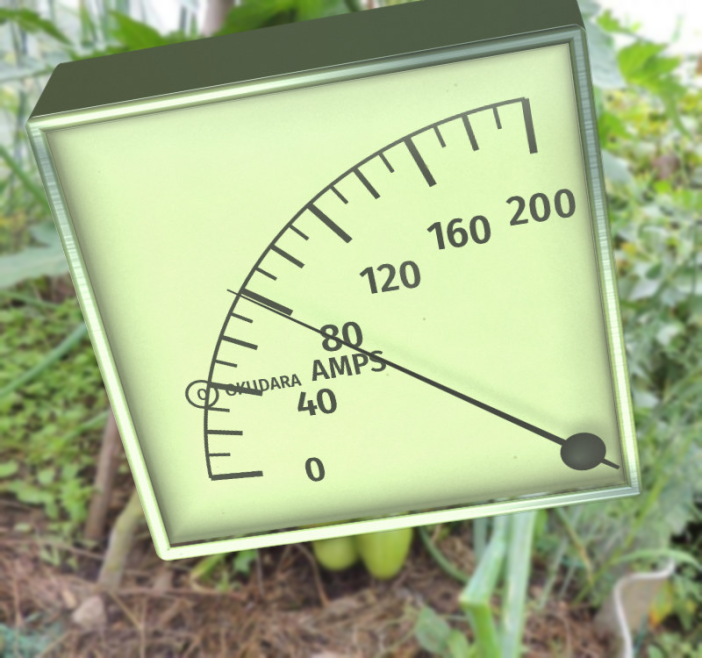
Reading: {"value": 80, "unit": "A"}
